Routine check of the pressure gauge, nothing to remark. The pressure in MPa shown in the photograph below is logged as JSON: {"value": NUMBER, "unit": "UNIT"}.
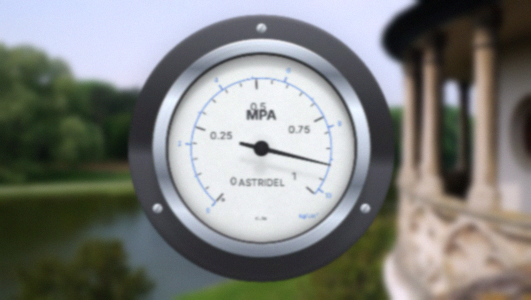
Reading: {"value": 0.9, "unit": "MPa"}
